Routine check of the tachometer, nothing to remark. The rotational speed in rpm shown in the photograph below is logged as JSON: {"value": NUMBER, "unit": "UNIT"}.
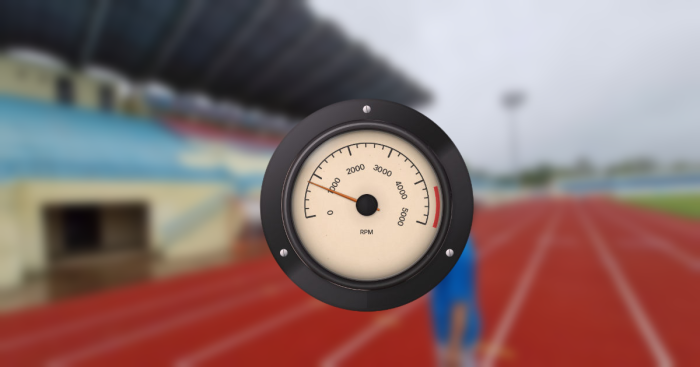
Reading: {"value": 800, "unit": "rpm"}
